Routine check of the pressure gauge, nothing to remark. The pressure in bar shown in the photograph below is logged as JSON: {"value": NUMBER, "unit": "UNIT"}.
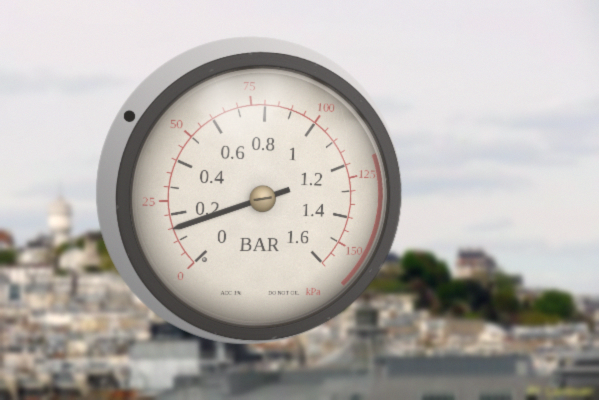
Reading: {"value": 0.15, "unit": "bar"}
